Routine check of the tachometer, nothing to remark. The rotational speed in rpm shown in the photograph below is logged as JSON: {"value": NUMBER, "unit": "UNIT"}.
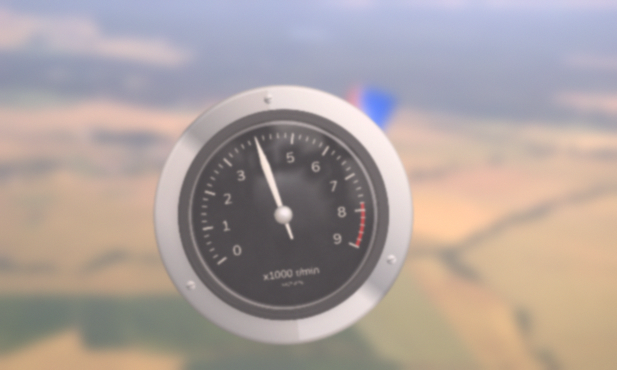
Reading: {"value": 4000, "unit": "rpm"}
